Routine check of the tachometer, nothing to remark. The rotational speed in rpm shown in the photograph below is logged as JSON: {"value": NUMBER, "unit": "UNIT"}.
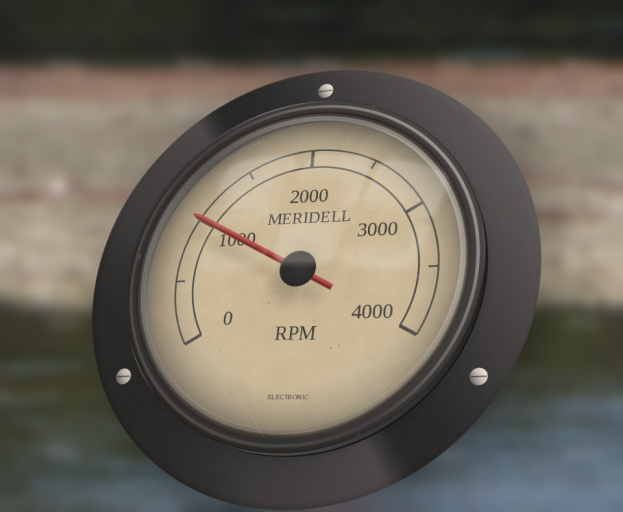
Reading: {"value": 1000, "unit": "rpm"}
